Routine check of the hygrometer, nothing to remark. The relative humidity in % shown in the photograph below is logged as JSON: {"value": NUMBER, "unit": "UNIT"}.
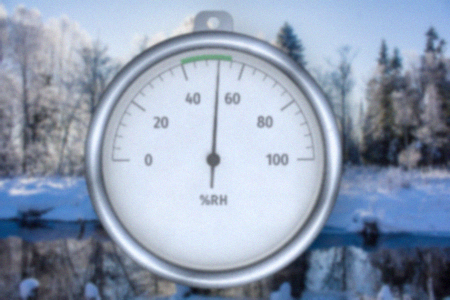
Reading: {"value": 52, "unit": "%"}
